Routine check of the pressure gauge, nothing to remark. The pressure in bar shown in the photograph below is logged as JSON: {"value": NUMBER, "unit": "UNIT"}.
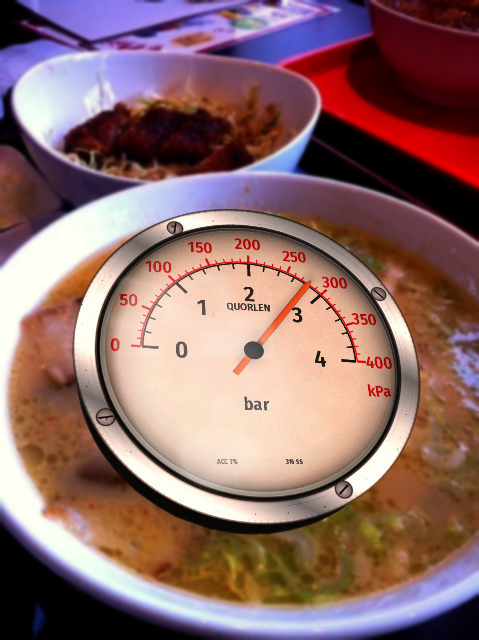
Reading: {"value": 2.8, "unit": "bar"}
